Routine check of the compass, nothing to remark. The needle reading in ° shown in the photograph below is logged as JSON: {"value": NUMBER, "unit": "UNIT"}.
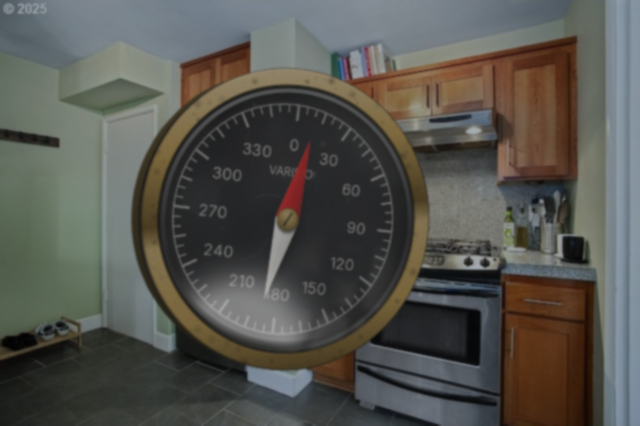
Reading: {"value": 10, "unit": "°"}
